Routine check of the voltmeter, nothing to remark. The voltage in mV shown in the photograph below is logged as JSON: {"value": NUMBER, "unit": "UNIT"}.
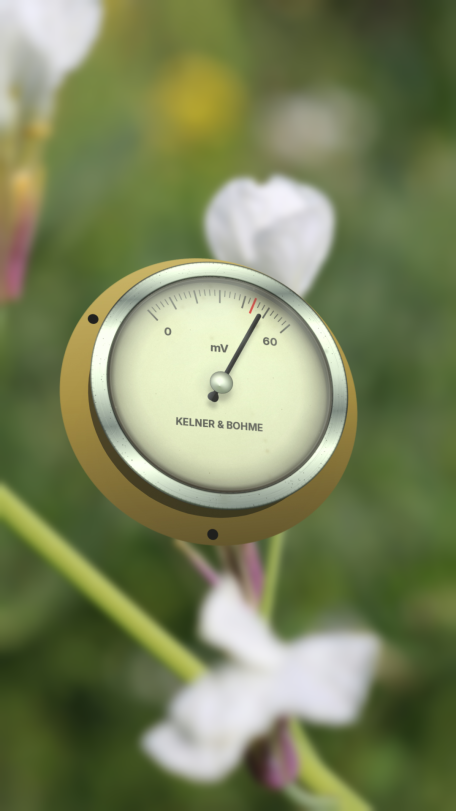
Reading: {"value": 48, "unit": "mV"}
